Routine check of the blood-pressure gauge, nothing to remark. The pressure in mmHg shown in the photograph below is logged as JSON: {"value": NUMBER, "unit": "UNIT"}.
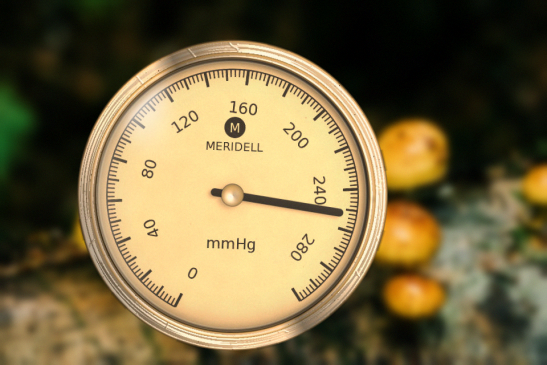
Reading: {"value": 252, "unit": "mmHg"}
